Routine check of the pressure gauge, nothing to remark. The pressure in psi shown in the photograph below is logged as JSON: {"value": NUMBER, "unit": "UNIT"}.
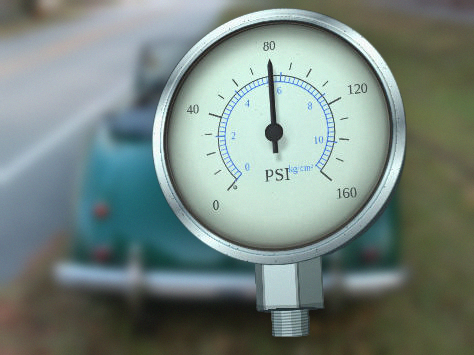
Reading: {"value": 80, "unit": "psi"}
